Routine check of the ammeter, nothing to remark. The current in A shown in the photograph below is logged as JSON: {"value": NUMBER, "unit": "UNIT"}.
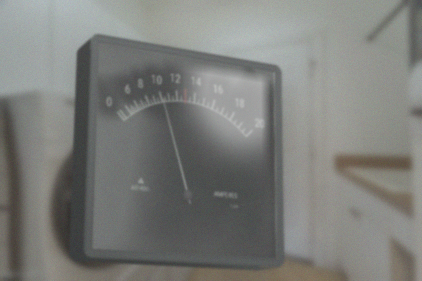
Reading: {"value": 10, "unit": "A"}
